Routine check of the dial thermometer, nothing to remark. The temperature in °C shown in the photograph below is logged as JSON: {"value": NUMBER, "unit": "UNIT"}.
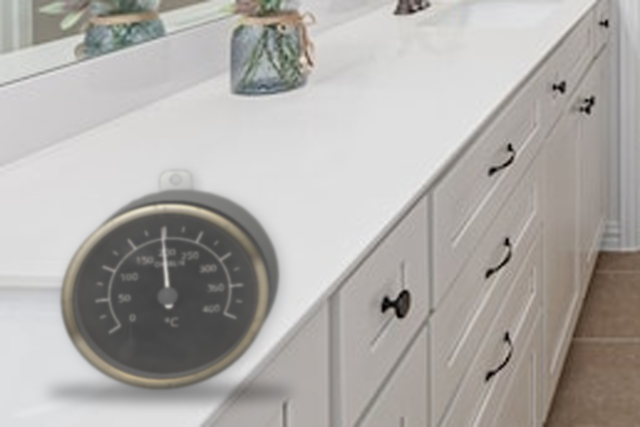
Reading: {"value": 200, "unit": "°C"}
